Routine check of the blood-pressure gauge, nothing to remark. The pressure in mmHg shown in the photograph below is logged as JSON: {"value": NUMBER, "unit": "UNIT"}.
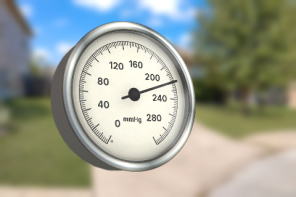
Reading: {"value": 220, "unit": "mmHg"}
